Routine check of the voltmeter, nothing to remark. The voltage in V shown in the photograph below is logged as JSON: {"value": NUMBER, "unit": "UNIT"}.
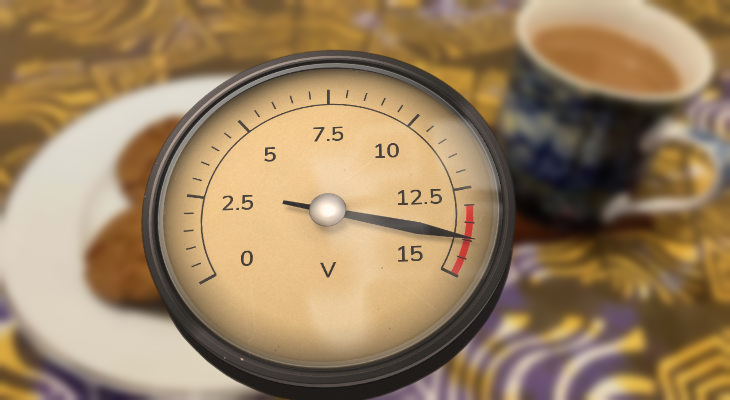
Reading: {"value": 14, "unit": "V"}
